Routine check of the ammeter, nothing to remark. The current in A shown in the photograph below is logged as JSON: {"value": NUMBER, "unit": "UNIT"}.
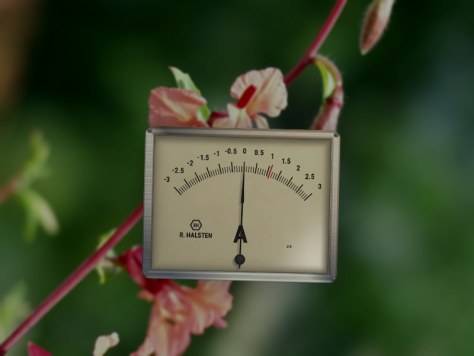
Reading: {"value": 0, "unit": "A"}
